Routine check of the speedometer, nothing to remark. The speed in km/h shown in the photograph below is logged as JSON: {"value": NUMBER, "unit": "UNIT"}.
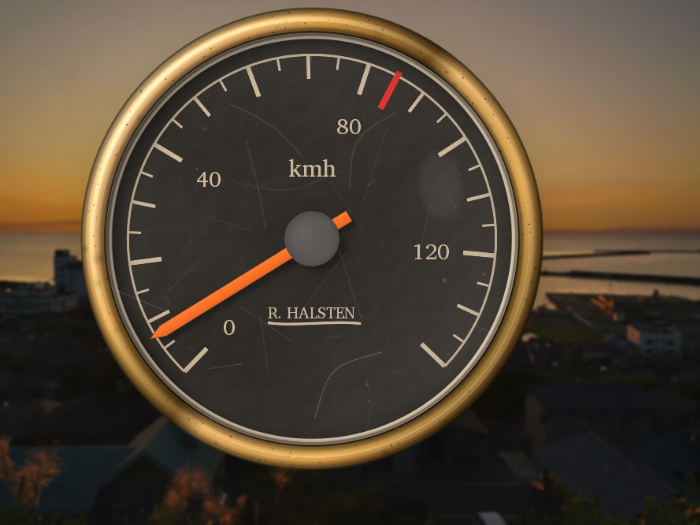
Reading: {"value": 7.5, "unit": "km/h"}
